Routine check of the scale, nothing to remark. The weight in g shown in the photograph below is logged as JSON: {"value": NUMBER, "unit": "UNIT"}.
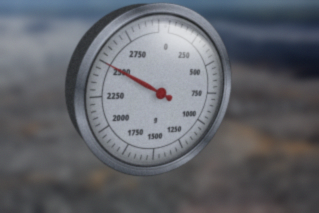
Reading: {"value": 2500, "unit": "g"}
